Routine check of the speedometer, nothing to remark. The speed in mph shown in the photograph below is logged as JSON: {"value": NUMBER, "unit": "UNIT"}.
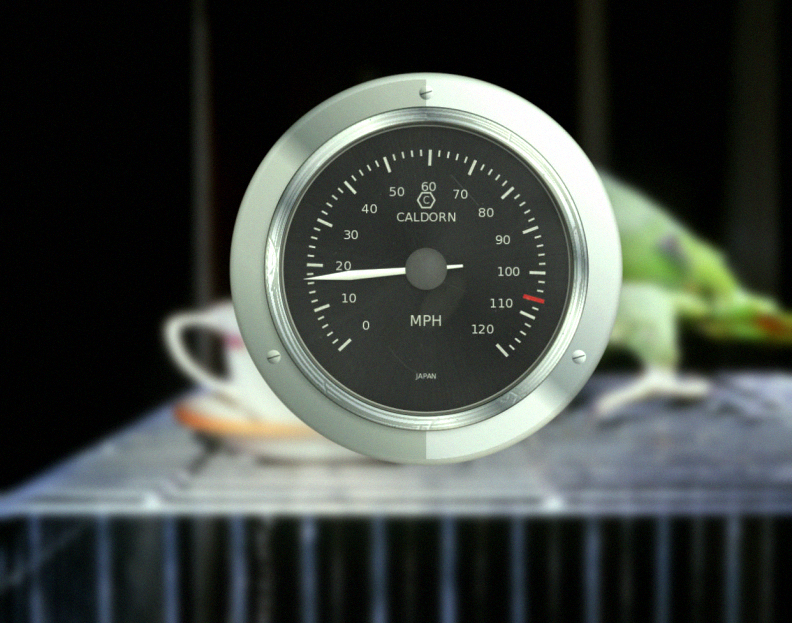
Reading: {"value": 17, "unit": "mph"}
